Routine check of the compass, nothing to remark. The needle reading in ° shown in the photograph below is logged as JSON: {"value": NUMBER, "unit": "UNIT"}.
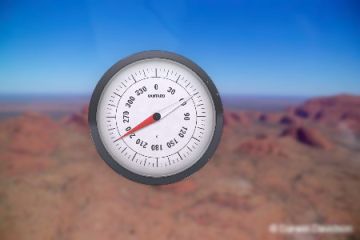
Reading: {"value": 240, "unit": "°"}
